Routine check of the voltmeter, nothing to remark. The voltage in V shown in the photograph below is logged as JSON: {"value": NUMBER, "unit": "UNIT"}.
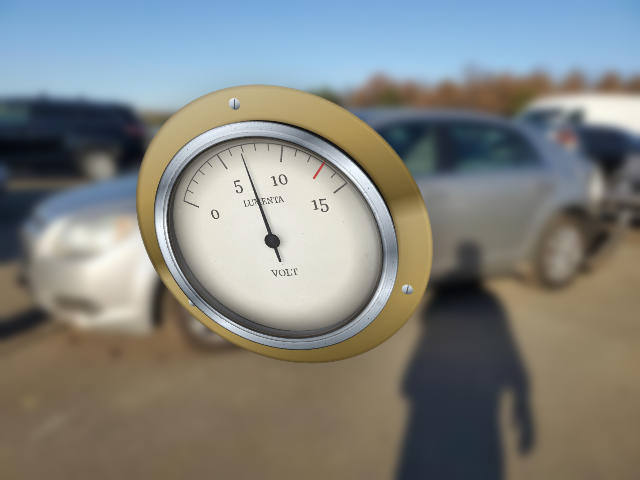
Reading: {"value": 7, "unit": "V"}
